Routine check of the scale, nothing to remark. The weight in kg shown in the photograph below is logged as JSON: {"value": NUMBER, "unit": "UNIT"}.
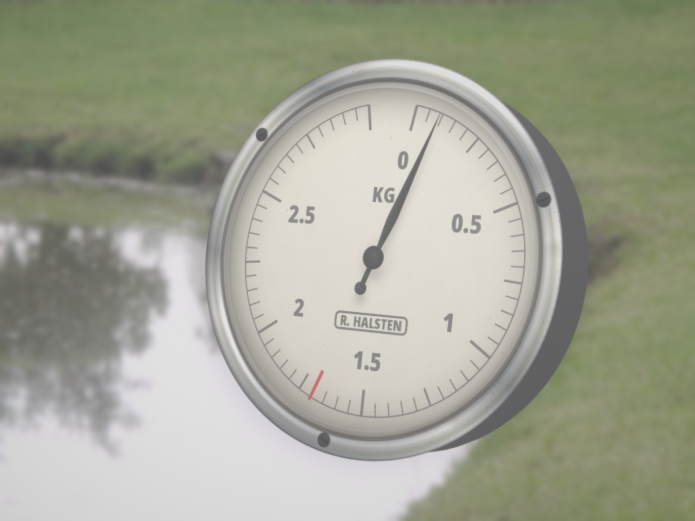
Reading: {"value": 0.1, "unit": "kg"}
